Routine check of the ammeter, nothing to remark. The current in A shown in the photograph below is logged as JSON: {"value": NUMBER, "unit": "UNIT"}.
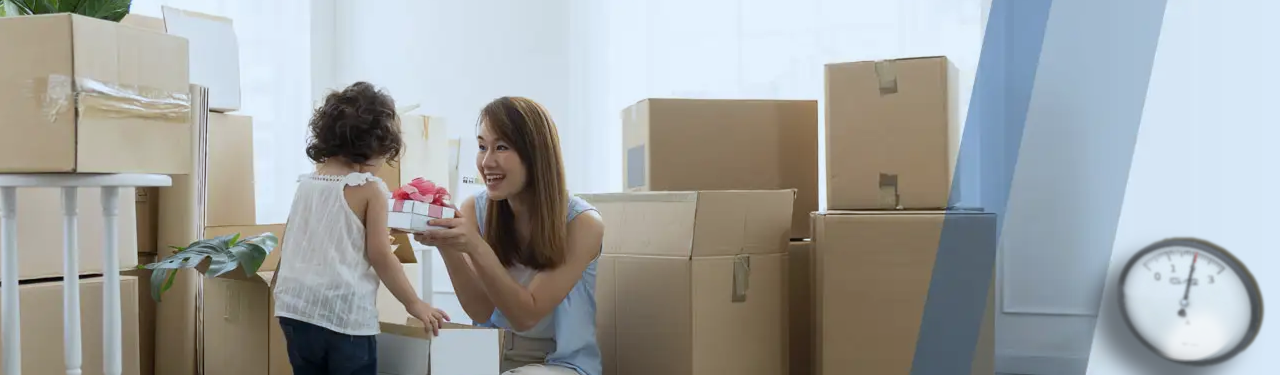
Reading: {"value": 2, "unit": "A"}
